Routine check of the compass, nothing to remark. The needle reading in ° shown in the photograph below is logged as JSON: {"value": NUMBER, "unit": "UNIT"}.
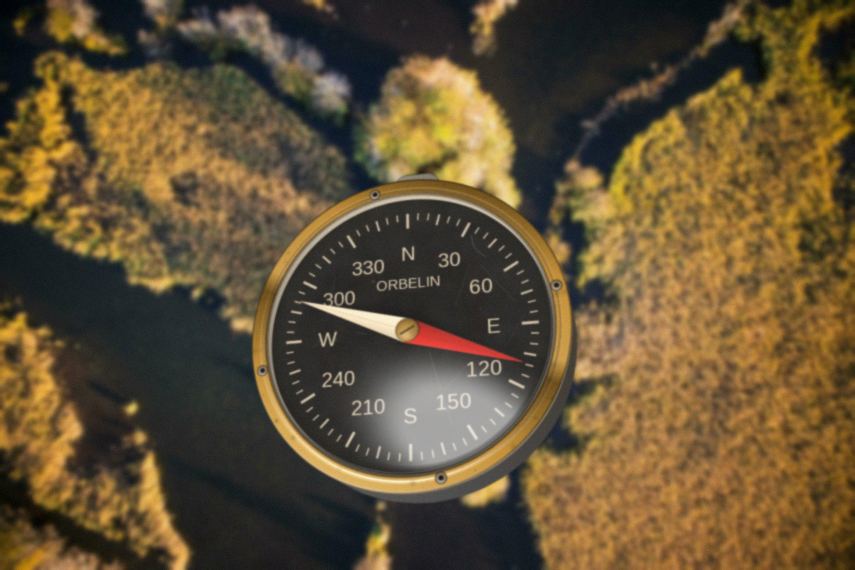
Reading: {"value": 110, "unit": "°"}
